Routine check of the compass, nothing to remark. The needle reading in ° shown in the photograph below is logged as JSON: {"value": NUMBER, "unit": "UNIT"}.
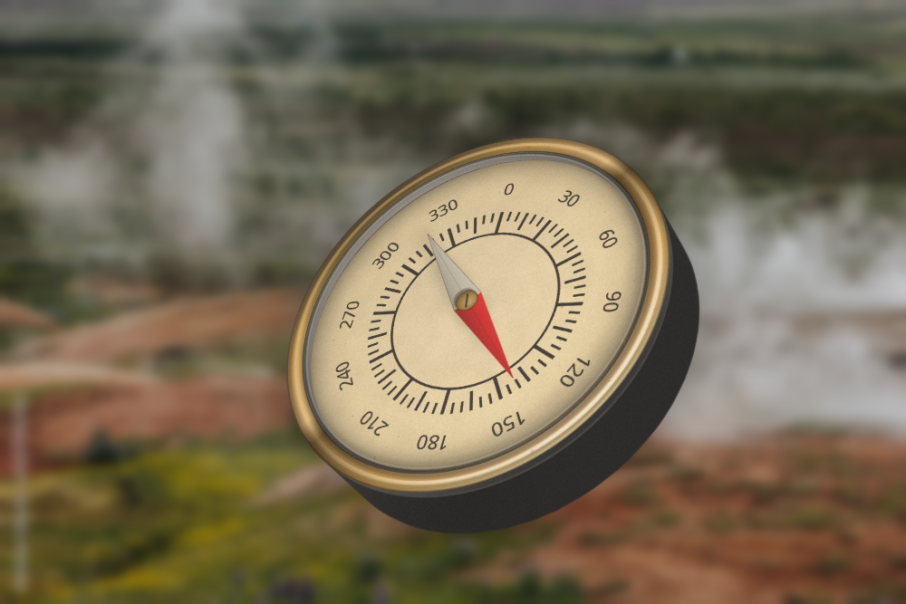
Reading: {"value": 140, "unit": "°"}
